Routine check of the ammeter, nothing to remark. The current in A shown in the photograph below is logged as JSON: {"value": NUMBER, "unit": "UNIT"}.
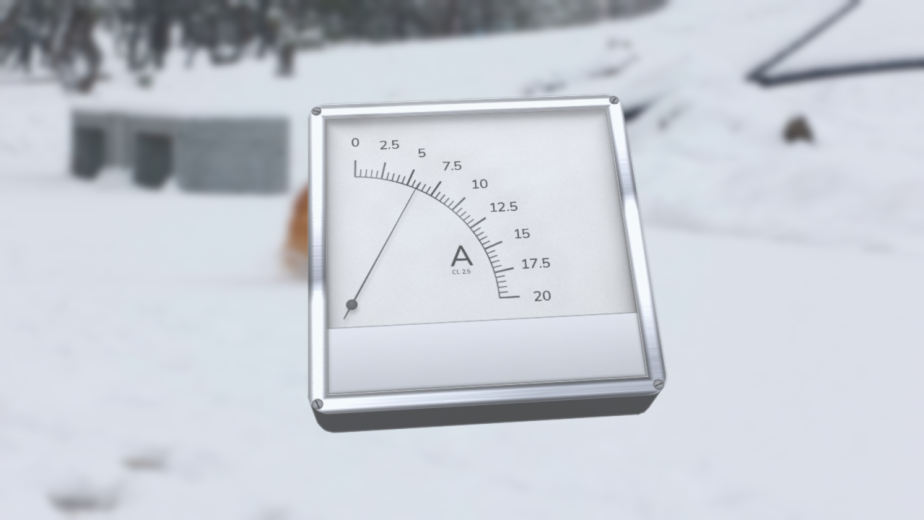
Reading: {"value": 6, "unit": "A"}
